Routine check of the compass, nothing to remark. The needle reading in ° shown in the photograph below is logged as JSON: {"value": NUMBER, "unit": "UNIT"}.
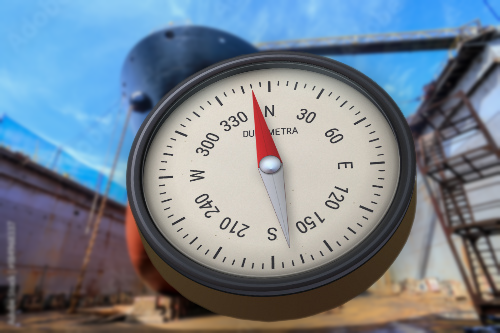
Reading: {"value": 350, "unit": "°"}
